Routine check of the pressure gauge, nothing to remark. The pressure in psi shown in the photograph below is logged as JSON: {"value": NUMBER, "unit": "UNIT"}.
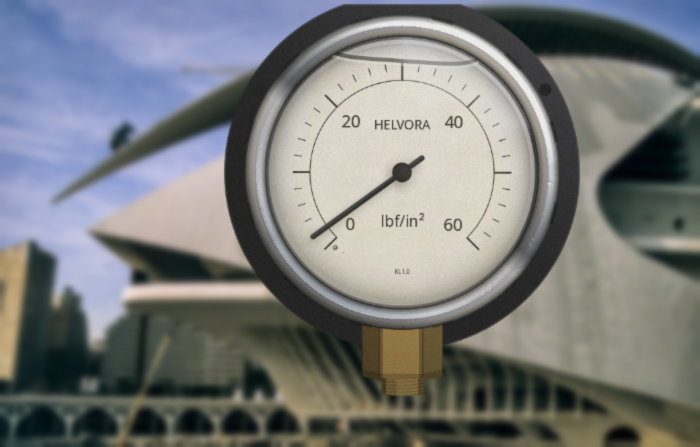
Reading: {"value": 2, "unit": "psi"}
